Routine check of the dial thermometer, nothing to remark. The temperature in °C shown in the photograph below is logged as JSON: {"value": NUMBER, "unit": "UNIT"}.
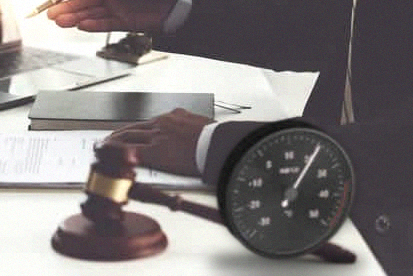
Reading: {"value": 20, "unit": "°C"}
